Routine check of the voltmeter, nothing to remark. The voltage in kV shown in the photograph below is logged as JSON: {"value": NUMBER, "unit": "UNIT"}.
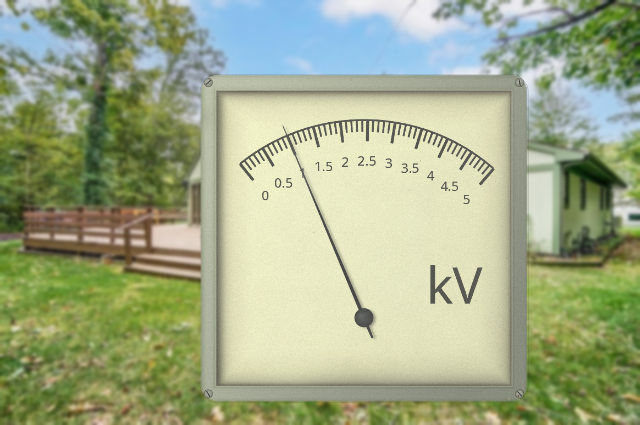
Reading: {"value": 1, "unit": "kV"}
